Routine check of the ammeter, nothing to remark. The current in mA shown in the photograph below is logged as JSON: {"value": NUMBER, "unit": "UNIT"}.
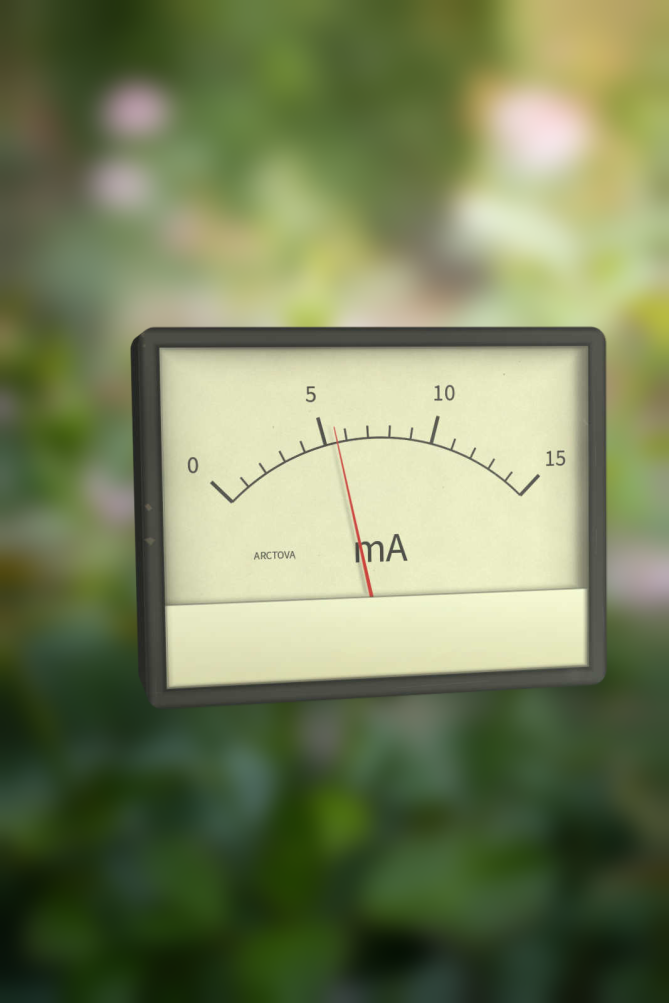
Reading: {"value": 5.5, "unit": "mA"}
